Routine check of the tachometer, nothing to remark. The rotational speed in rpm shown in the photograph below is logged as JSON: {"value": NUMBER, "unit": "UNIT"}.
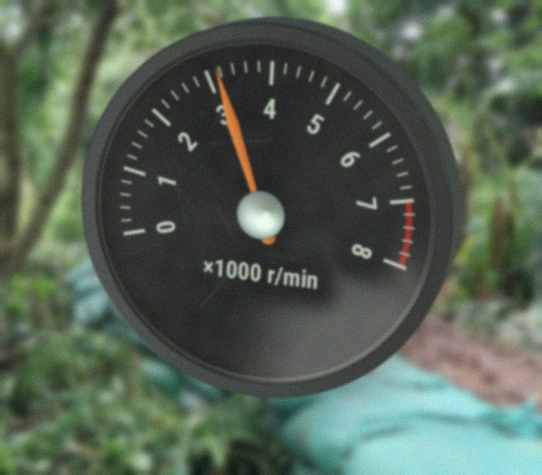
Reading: {"value": 3200, "unit": "rpm"}
